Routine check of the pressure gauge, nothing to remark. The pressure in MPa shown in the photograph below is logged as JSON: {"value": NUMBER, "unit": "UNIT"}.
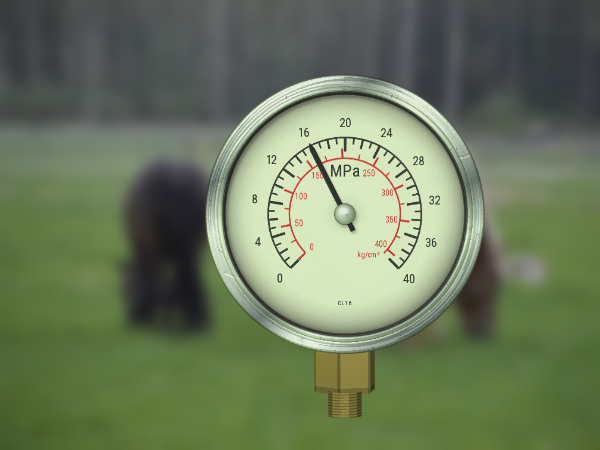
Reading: {"value": 16, "unit": "MPa"}
